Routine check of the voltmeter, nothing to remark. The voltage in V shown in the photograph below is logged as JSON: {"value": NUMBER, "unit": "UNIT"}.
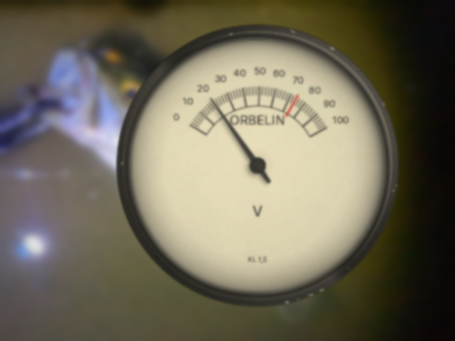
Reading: {"value": 20, "unit": "V"}
